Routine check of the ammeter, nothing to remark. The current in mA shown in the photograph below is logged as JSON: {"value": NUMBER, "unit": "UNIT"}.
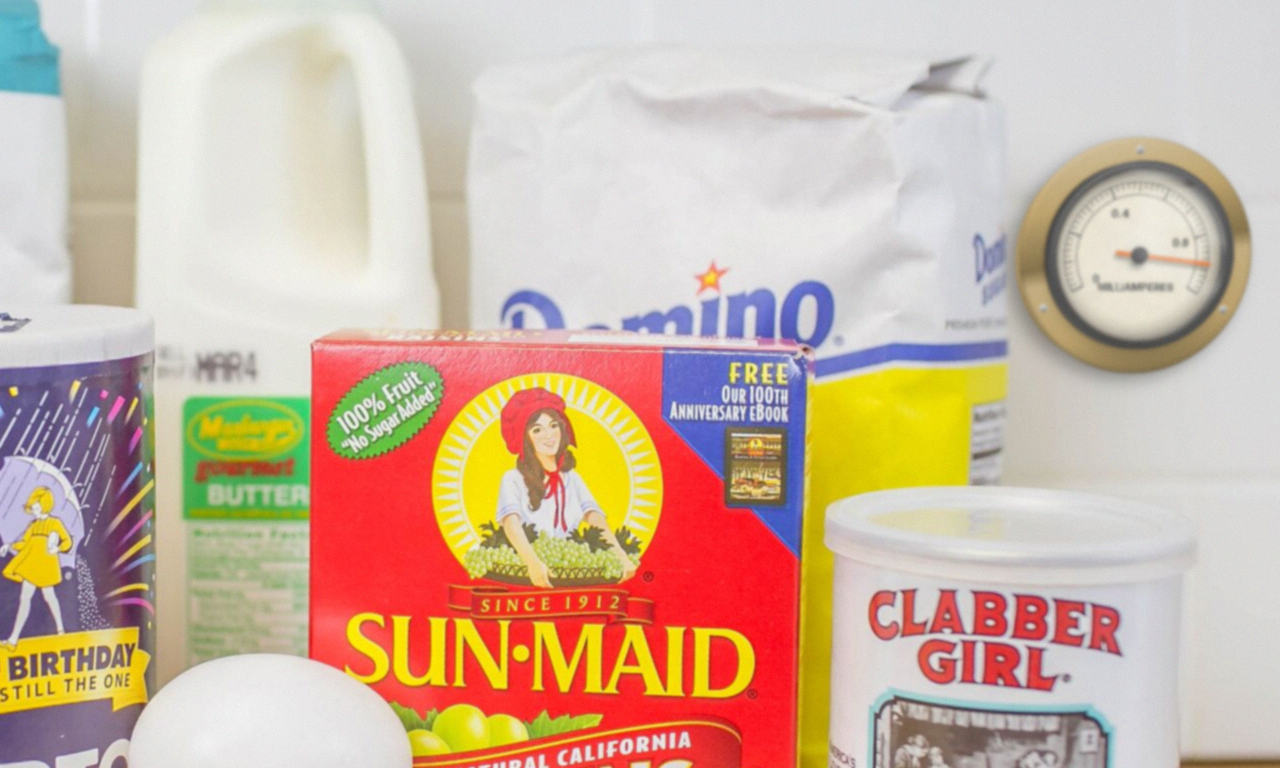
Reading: {"value": 0.9, "unit": "mA"}
